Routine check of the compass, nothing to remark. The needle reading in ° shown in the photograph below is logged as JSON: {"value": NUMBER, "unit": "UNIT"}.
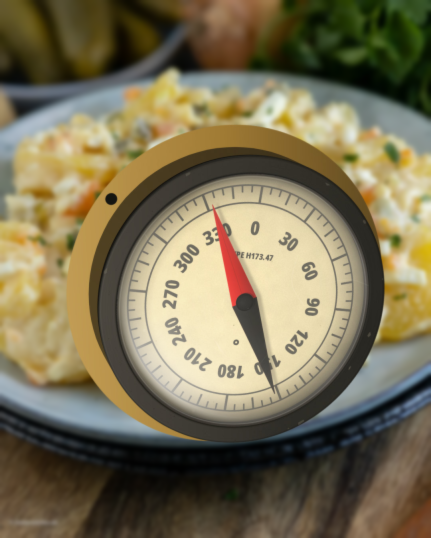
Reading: {"value": 332.5, "unit": "°"}
